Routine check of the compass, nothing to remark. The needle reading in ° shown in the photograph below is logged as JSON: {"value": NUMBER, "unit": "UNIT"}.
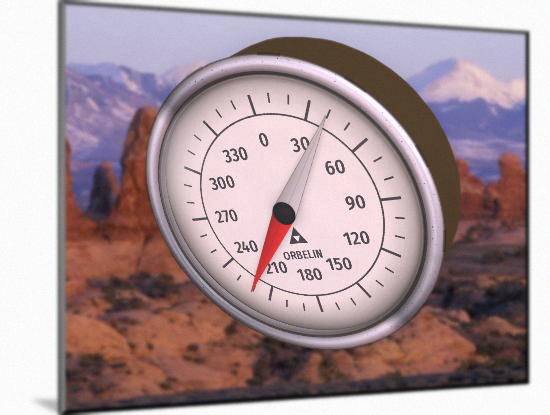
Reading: {"value": 220, "unit": "°"}
